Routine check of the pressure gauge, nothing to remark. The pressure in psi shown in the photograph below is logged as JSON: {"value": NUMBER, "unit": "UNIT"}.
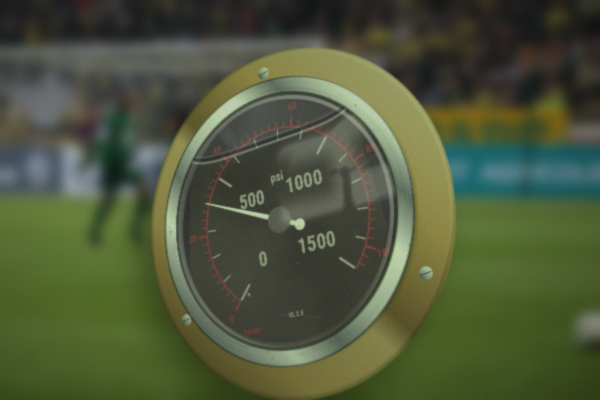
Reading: {"value": 400, "unit": "psi"}
